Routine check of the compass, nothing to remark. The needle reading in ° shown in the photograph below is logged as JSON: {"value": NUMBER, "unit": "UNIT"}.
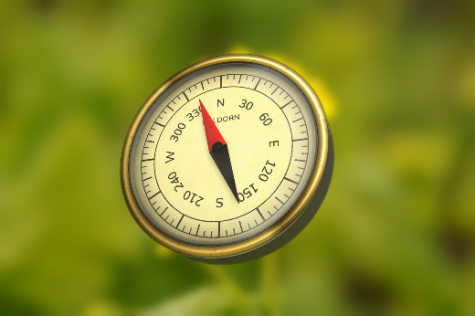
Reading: {"value": 340, "unit": "°"}
